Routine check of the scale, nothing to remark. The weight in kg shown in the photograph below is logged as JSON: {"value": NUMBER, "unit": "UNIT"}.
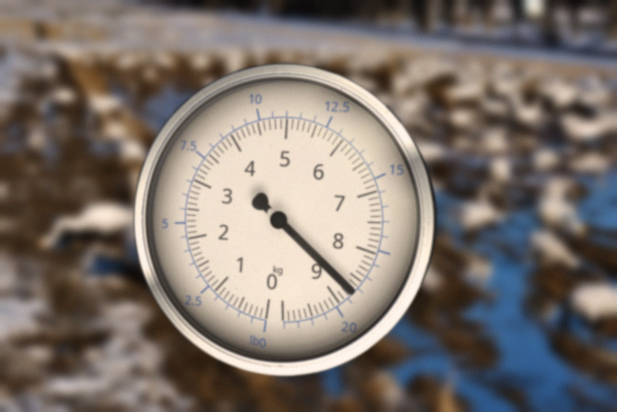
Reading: {"value": 8.7, "unit": "kg"}
